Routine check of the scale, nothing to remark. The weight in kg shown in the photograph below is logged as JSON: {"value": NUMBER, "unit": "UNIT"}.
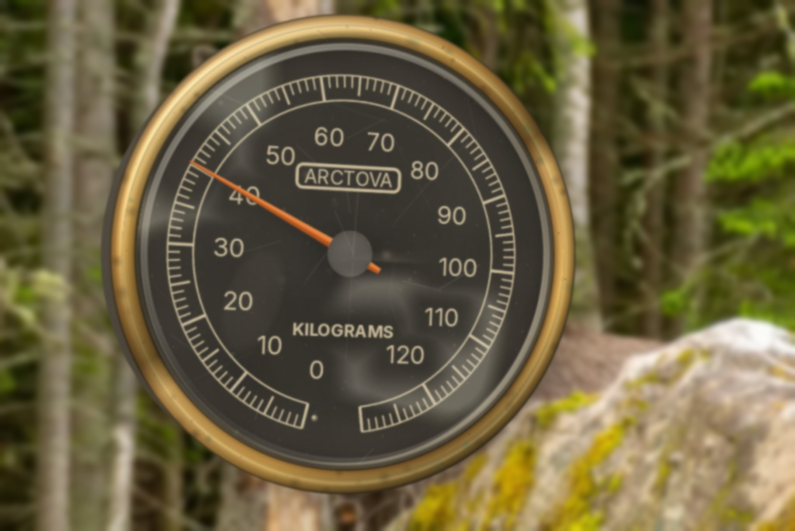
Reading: {"value": 40, "unit": "kg"}
